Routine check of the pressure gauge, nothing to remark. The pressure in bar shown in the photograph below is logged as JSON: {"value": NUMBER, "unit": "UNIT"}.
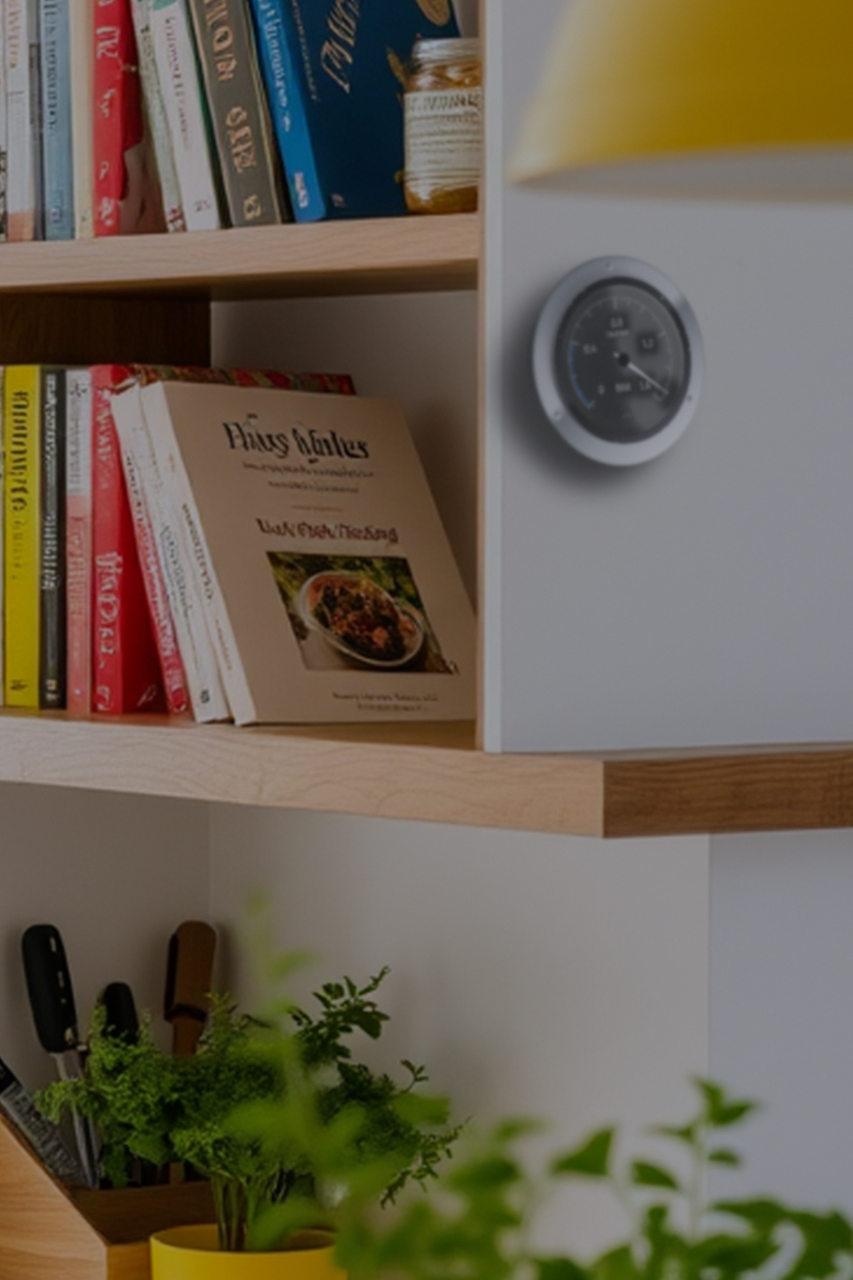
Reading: {"value": 1.55, "unit": "bar"}
